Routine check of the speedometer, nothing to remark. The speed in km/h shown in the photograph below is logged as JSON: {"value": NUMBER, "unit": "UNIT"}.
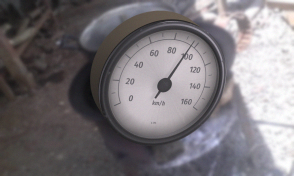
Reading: {"value": 95, "unit": "km/h"}
